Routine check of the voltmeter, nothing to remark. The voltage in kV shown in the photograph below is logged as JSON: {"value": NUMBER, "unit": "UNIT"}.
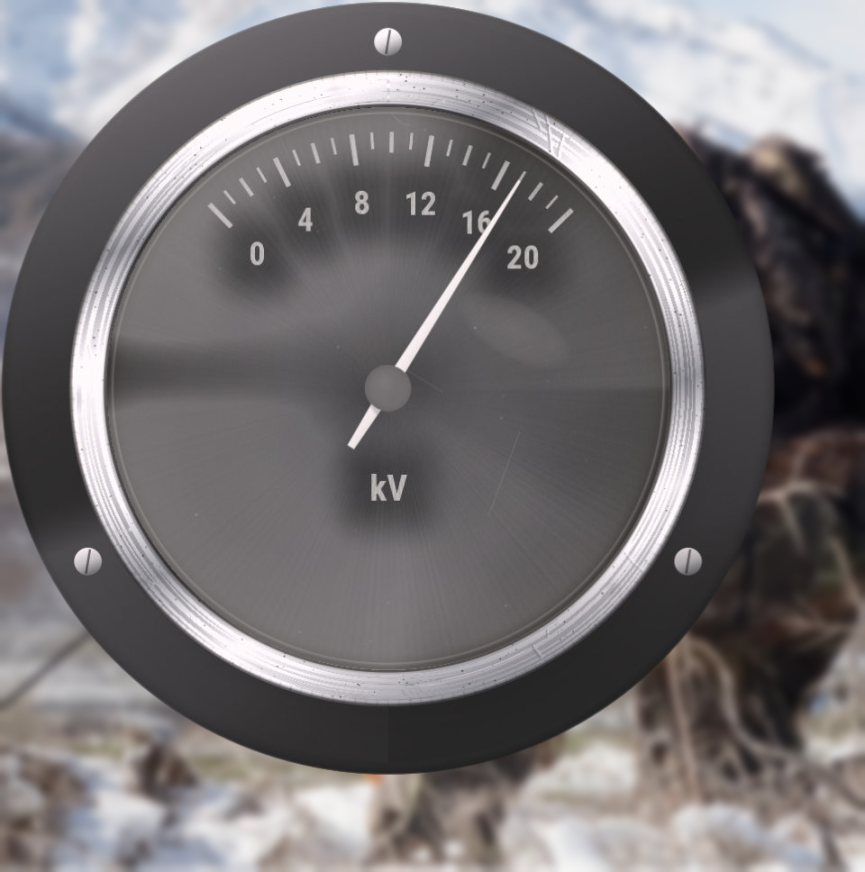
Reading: {"value": 17, "unit": "kV"}
